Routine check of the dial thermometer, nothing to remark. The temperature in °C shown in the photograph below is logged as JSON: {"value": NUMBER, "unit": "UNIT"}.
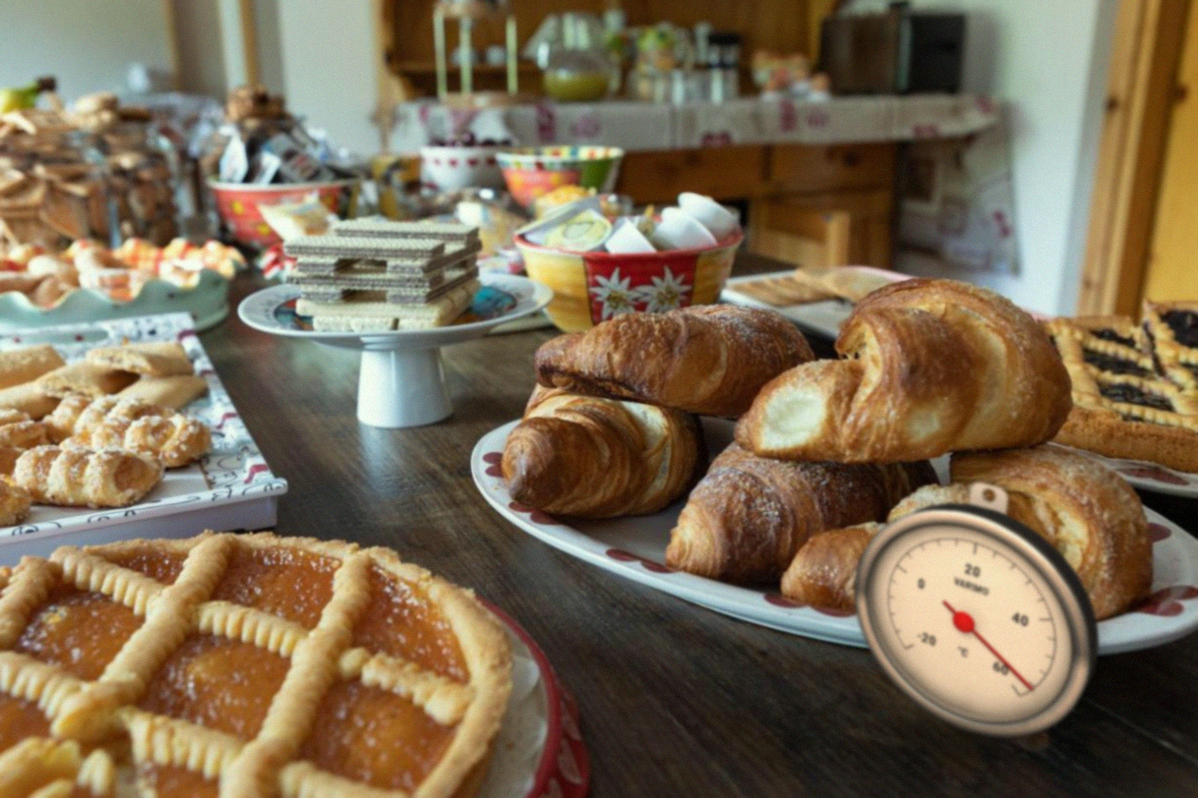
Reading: {"value": 56, "unit": "°C"}
